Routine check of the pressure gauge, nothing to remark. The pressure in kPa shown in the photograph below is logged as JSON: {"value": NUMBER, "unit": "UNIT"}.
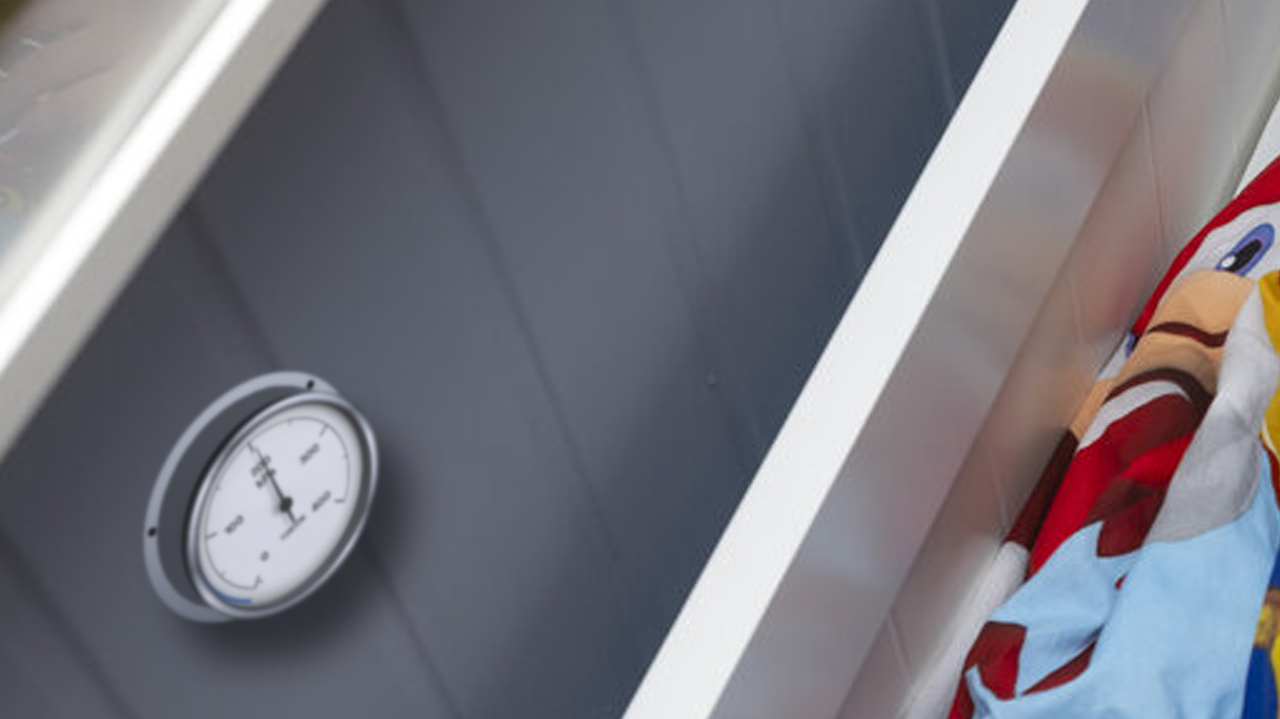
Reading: {"value": 200, "unit": "kPa"}
